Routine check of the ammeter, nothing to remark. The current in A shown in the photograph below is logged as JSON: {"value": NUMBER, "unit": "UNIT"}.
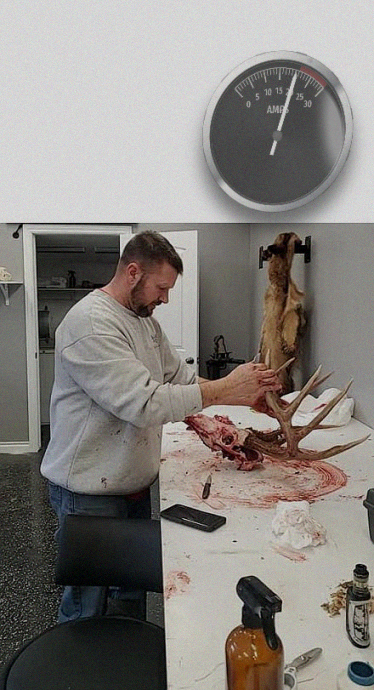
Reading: {"value": 20, "unit": "A"}
